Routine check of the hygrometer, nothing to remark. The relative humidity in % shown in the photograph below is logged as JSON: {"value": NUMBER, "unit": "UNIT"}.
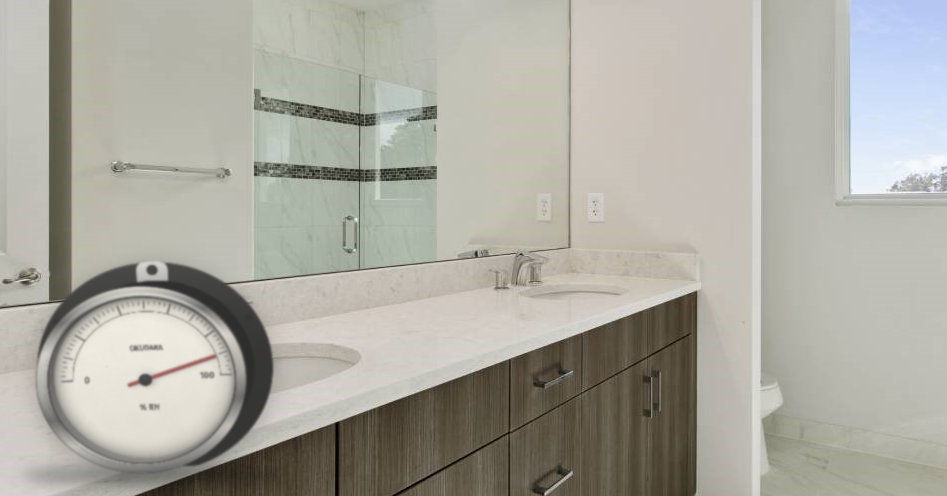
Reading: {"value": 90, "unit": "%"}
